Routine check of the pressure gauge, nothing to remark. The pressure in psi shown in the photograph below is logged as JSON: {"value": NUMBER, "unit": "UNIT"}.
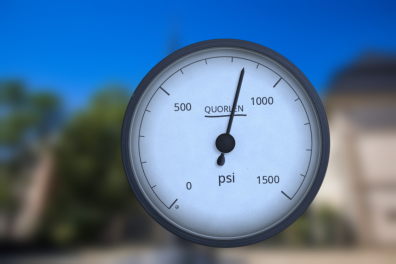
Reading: {"value": 850, "unit": "psi"}
